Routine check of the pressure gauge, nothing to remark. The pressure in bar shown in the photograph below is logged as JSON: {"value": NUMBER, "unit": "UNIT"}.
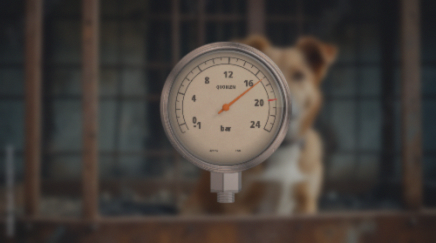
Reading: {"value": 17, "unit": "bar"}
